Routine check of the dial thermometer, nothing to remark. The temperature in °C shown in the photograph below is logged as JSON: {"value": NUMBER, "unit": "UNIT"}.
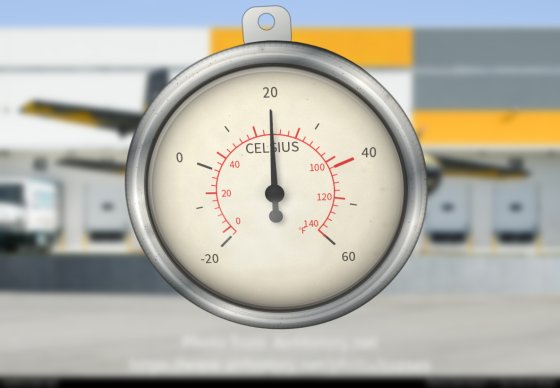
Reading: {"value": 20, "unit": "°C"}
